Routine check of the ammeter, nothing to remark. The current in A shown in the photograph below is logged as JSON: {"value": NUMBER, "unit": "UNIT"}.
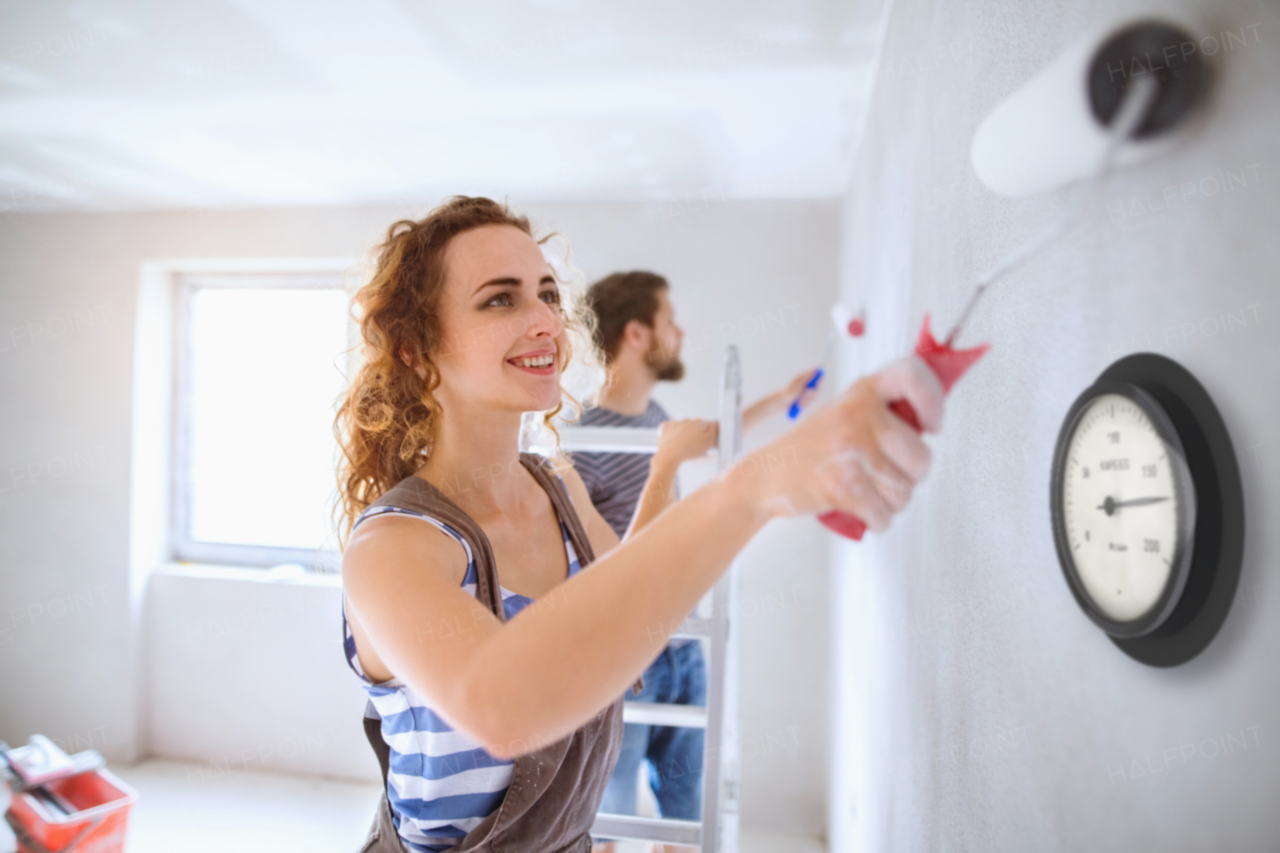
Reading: {"value": 170, "unit": "A"}
